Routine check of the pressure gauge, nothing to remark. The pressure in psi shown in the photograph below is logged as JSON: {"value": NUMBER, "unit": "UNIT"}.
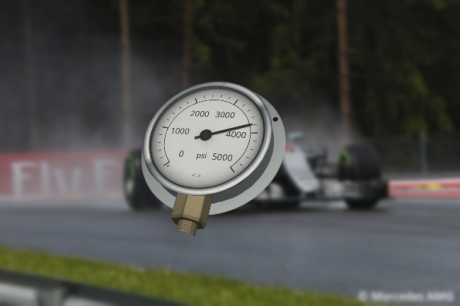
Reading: {"value": 3800, "unit": "psi"}
